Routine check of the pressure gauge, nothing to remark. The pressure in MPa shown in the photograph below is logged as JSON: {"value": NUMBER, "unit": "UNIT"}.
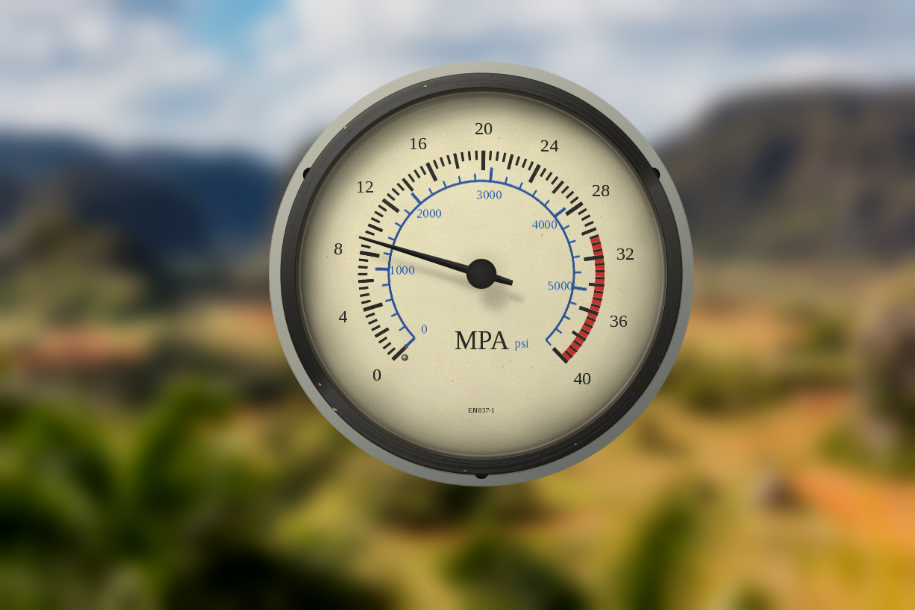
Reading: {"value": 9, "unit": "MPa"}
